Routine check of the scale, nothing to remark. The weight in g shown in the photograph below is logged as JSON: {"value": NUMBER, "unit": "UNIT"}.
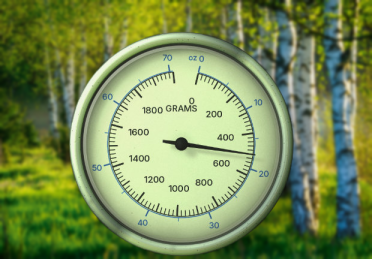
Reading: {"value": 500, "unit": "g"}
